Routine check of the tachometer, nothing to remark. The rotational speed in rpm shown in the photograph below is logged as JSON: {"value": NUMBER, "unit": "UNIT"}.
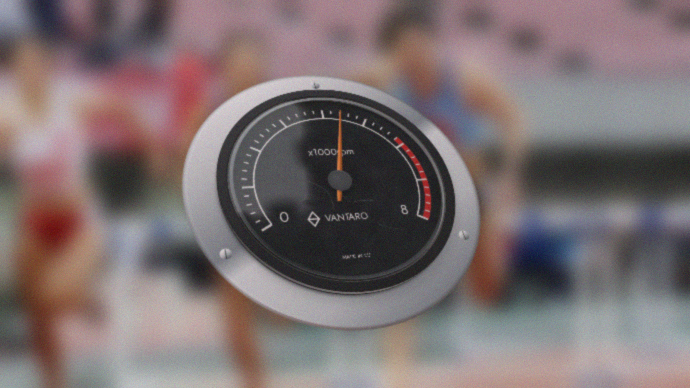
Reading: {"value": 4400, "unit": "rpm"}
